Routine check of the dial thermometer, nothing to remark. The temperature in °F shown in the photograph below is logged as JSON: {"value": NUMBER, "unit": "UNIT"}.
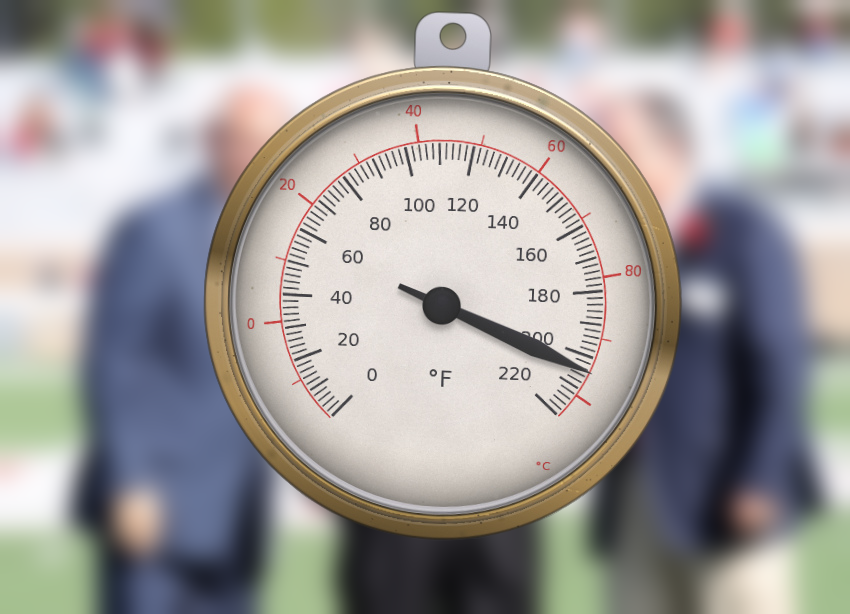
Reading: {"value": 204, "unit": "°F"}
